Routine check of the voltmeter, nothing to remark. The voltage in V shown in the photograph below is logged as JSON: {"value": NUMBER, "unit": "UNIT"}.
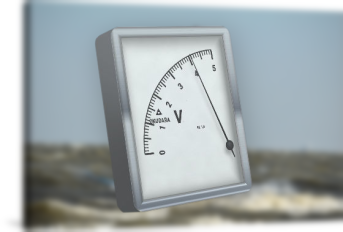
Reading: {"value": 4, "unit": "V"}
